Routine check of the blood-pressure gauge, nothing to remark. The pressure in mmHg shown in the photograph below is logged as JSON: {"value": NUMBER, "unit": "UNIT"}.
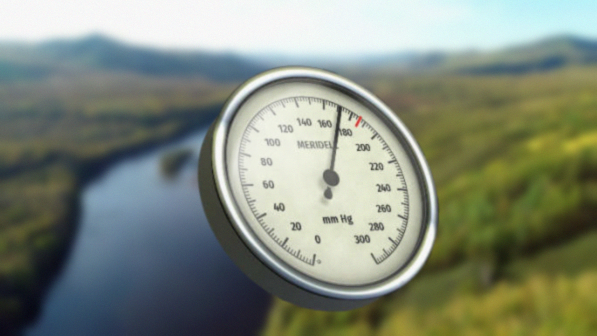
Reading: {"value": 170, "unit": "mmHg"}
